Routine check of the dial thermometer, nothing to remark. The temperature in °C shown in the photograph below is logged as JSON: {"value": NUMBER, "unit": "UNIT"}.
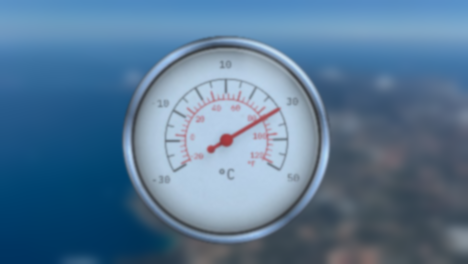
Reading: {"value": 30, "unit": "°C"}
